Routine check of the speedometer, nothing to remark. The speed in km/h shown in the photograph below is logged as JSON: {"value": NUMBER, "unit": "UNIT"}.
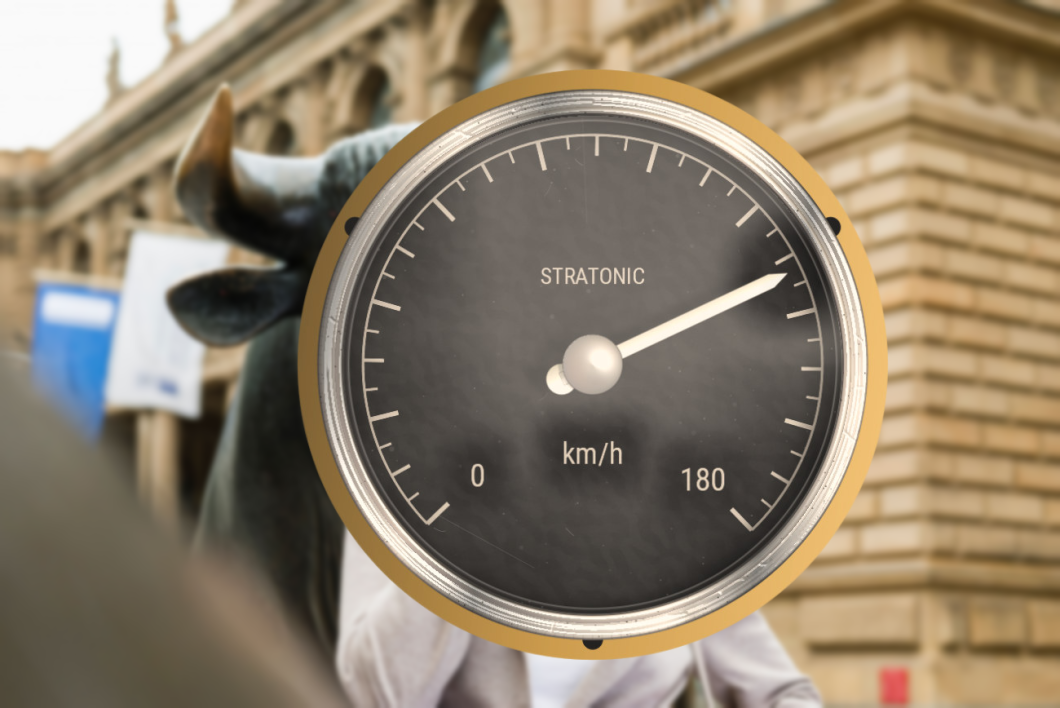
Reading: {"value": 132.5, "unit": "km/h"}
